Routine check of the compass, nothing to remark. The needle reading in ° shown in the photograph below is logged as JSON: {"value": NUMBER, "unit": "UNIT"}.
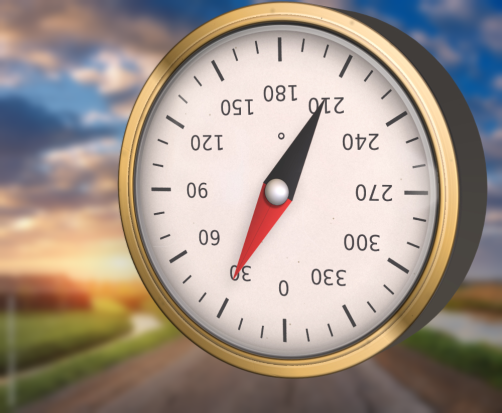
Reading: {"value": 30, "unit": "°"}
